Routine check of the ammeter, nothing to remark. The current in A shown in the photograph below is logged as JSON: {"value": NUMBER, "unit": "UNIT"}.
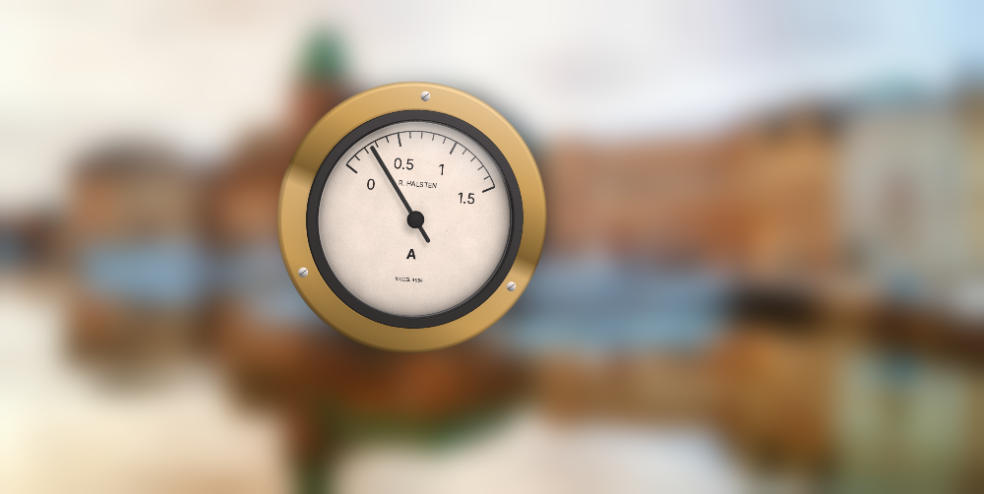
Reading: {"value": 0.25, "unit": "A"}
